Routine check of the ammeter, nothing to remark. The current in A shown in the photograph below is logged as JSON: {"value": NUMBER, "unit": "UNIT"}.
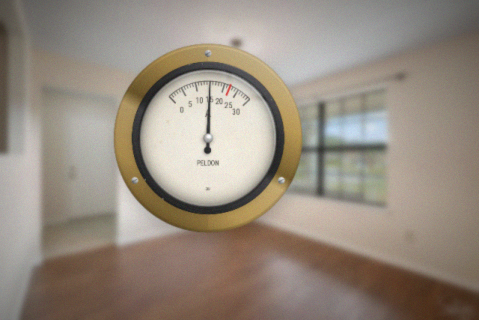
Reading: {"value": 15, "unit": "A"}
